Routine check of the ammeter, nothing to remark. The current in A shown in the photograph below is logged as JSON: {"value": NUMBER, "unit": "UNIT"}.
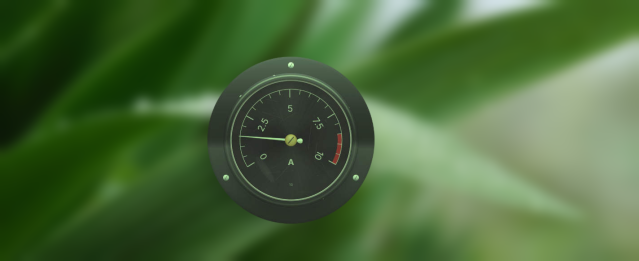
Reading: {"value": 1.5, "unit": "A"}
